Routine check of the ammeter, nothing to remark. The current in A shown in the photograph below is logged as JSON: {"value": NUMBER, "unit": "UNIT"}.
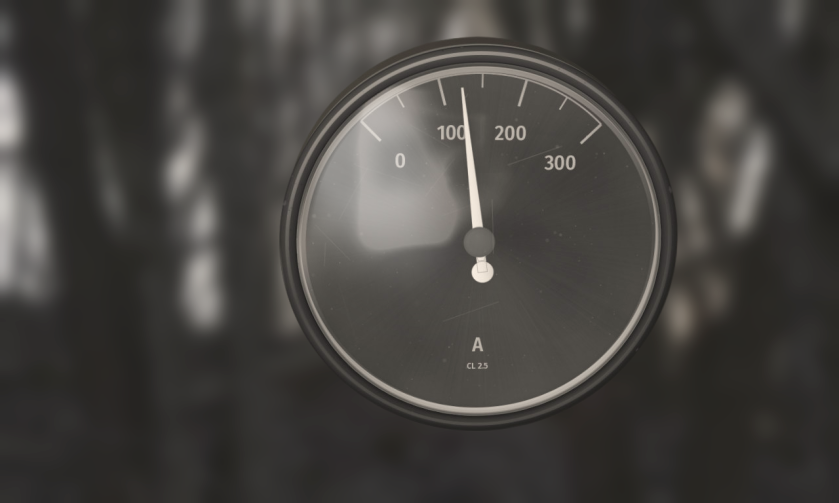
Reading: {"value": 125, "unit": "A"}
